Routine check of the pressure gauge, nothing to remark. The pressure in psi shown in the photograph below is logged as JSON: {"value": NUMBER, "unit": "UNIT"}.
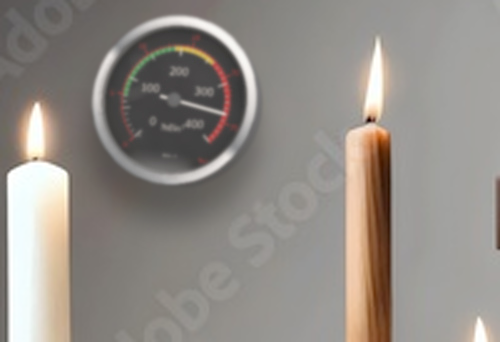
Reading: {"value": 350, "unit": "psi"}
